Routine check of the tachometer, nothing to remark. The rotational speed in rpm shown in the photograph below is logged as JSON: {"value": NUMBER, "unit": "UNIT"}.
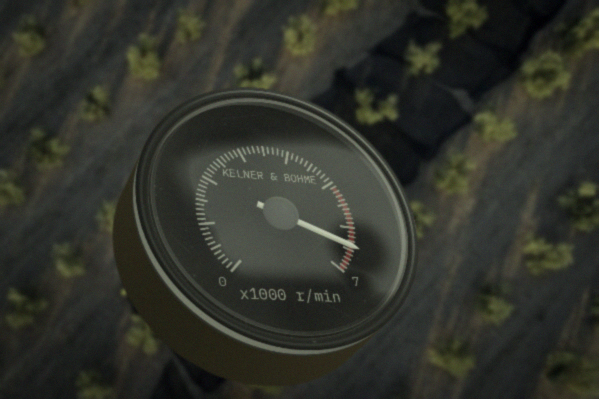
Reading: {"value": 6500, "unit": "rpm"}
